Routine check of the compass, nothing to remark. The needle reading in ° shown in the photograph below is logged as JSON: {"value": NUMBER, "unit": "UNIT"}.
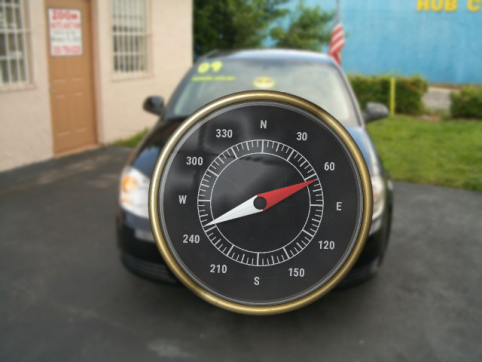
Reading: {"value": 65, "unit": "°"}
